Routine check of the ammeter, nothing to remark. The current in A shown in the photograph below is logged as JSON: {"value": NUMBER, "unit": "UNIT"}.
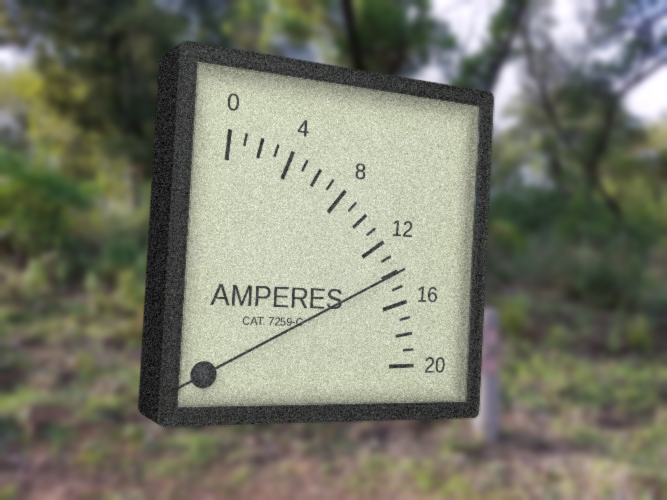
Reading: {"value": 14, "unit": "A"}
